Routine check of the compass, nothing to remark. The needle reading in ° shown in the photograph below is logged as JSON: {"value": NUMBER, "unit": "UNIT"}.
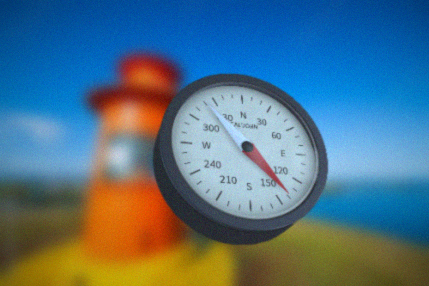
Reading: {"value": 140, "unit": "°"}
